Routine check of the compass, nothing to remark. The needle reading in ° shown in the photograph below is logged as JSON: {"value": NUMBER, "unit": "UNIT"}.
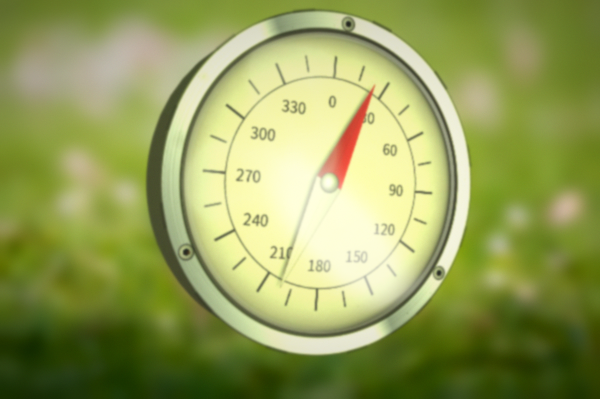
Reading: {"value": 22.5, "unit": "°"}
